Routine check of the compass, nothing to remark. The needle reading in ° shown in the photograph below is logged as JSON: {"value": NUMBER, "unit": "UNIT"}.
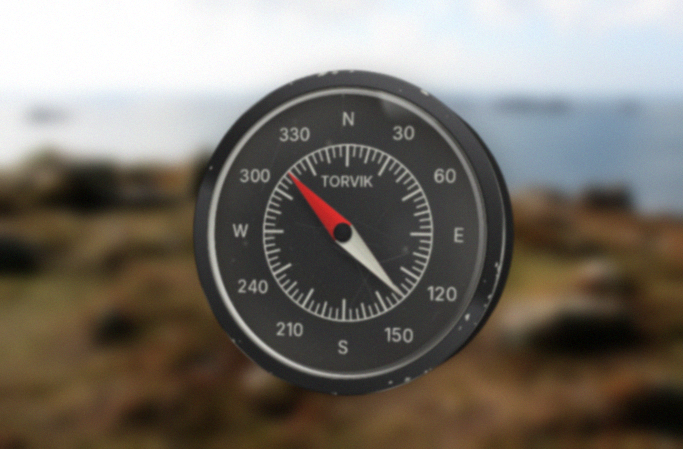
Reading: {"value": 315, "unit": "°"}
